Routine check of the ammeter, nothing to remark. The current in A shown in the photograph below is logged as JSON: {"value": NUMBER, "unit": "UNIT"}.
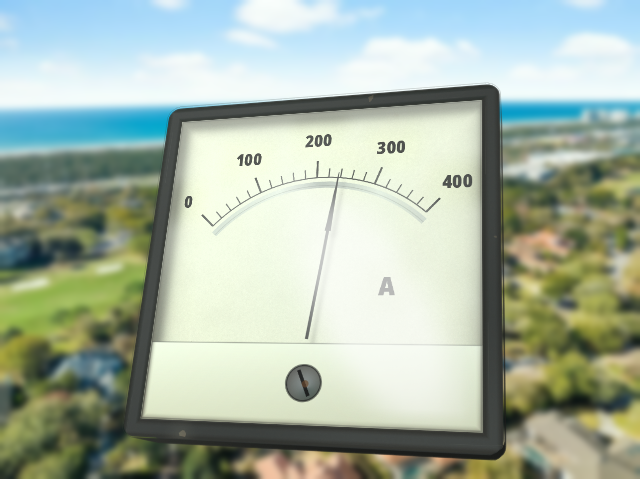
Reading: {"value": 240, "unit": "A"}
